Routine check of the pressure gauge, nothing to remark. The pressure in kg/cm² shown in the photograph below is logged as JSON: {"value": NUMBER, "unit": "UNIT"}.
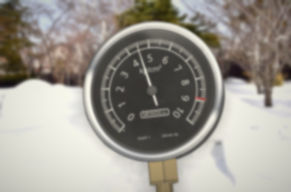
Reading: {"value": 4.5, "unit": "kg/cm²"}
